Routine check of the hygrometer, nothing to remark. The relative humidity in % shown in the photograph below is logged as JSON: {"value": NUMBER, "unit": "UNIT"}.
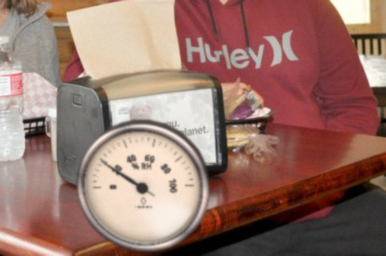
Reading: {"value": 20, "unit": "%"}
